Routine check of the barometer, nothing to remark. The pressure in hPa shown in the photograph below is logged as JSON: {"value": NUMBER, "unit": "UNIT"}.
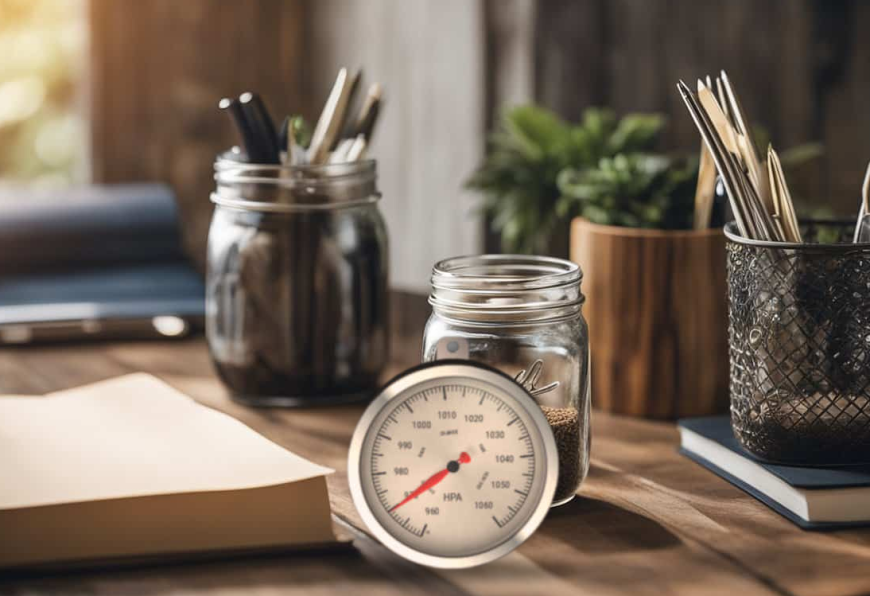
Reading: {"value": 970, "unit": "hPa"}
